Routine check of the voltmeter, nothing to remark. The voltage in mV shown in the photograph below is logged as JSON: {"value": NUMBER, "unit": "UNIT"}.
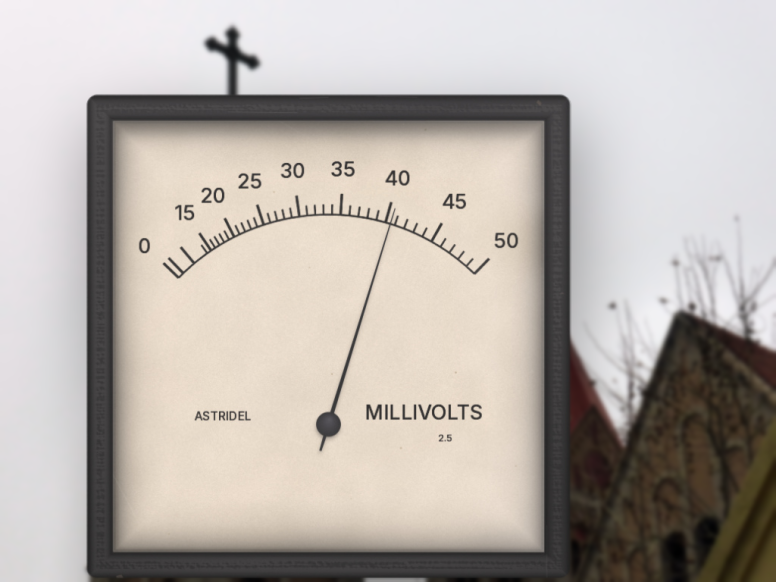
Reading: {"value": 40.5, "unit": "mV"}
